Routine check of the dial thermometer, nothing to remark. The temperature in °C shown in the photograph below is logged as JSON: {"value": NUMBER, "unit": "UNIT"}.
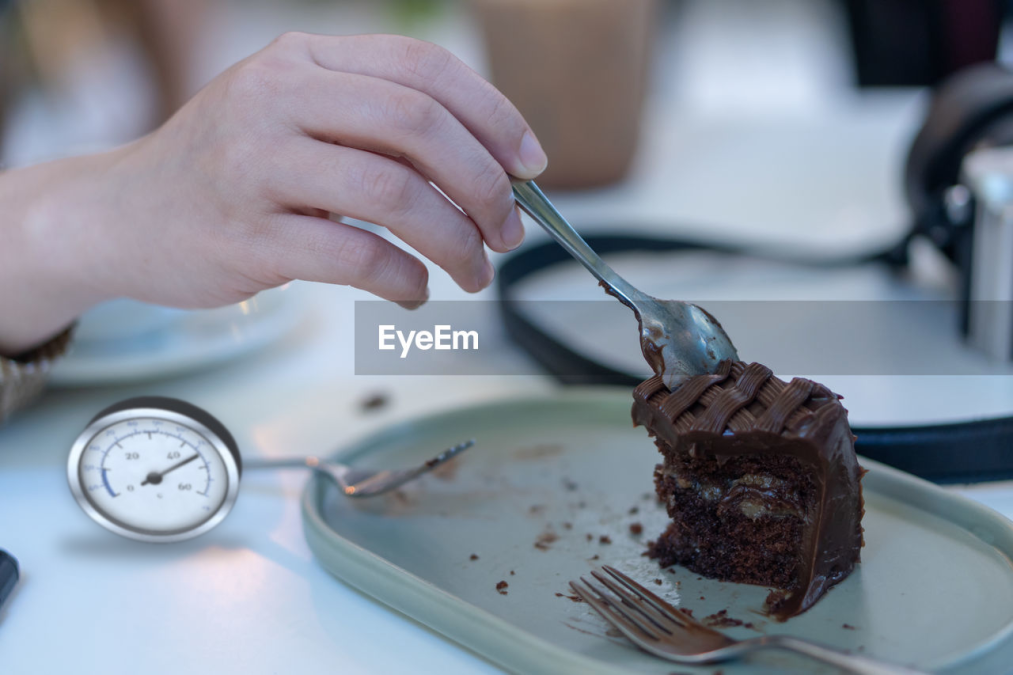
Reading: {"value": 45, "unit": "°C"}
